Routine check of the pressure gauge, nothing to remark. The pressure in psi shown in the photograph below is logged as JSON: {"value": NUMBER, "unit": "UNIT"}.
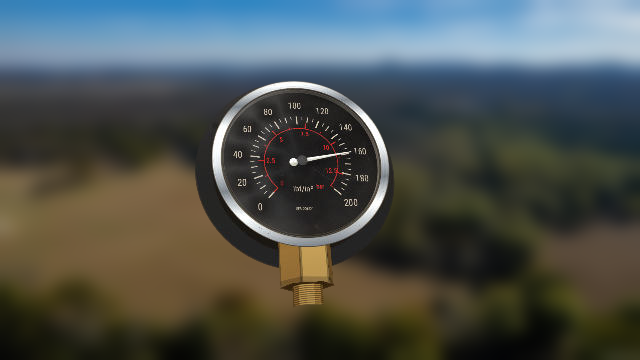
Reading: {"value": 160, "unit": "psi"}
